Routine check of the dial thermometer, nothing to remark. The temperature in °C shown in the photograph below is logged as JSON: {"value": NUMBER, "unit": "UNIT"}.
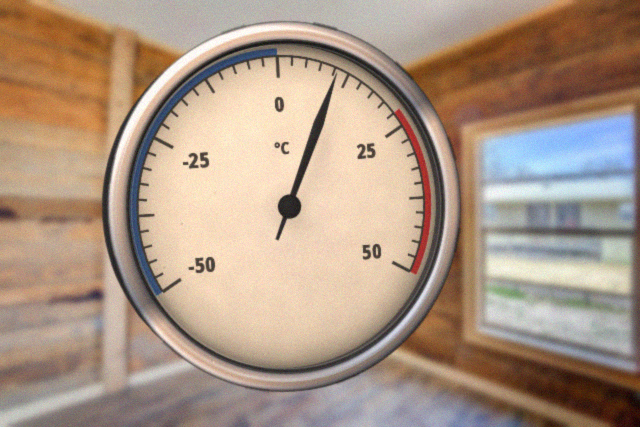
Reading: {"value": 10, "unit": "°C"}
